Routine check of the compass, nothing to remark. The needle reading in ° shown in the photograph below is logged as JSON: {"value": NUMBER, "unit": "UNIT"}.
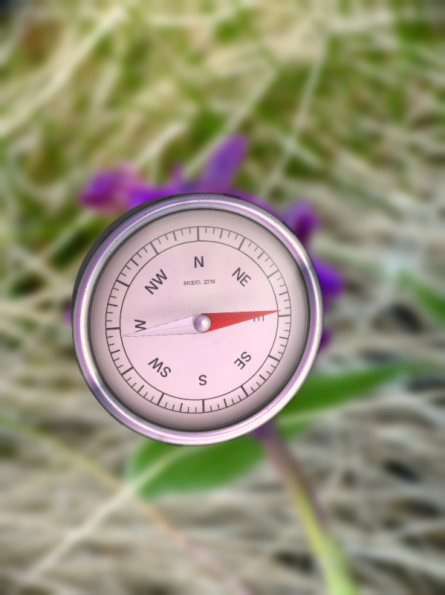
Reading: {"value": 85, "unit": "°"}
